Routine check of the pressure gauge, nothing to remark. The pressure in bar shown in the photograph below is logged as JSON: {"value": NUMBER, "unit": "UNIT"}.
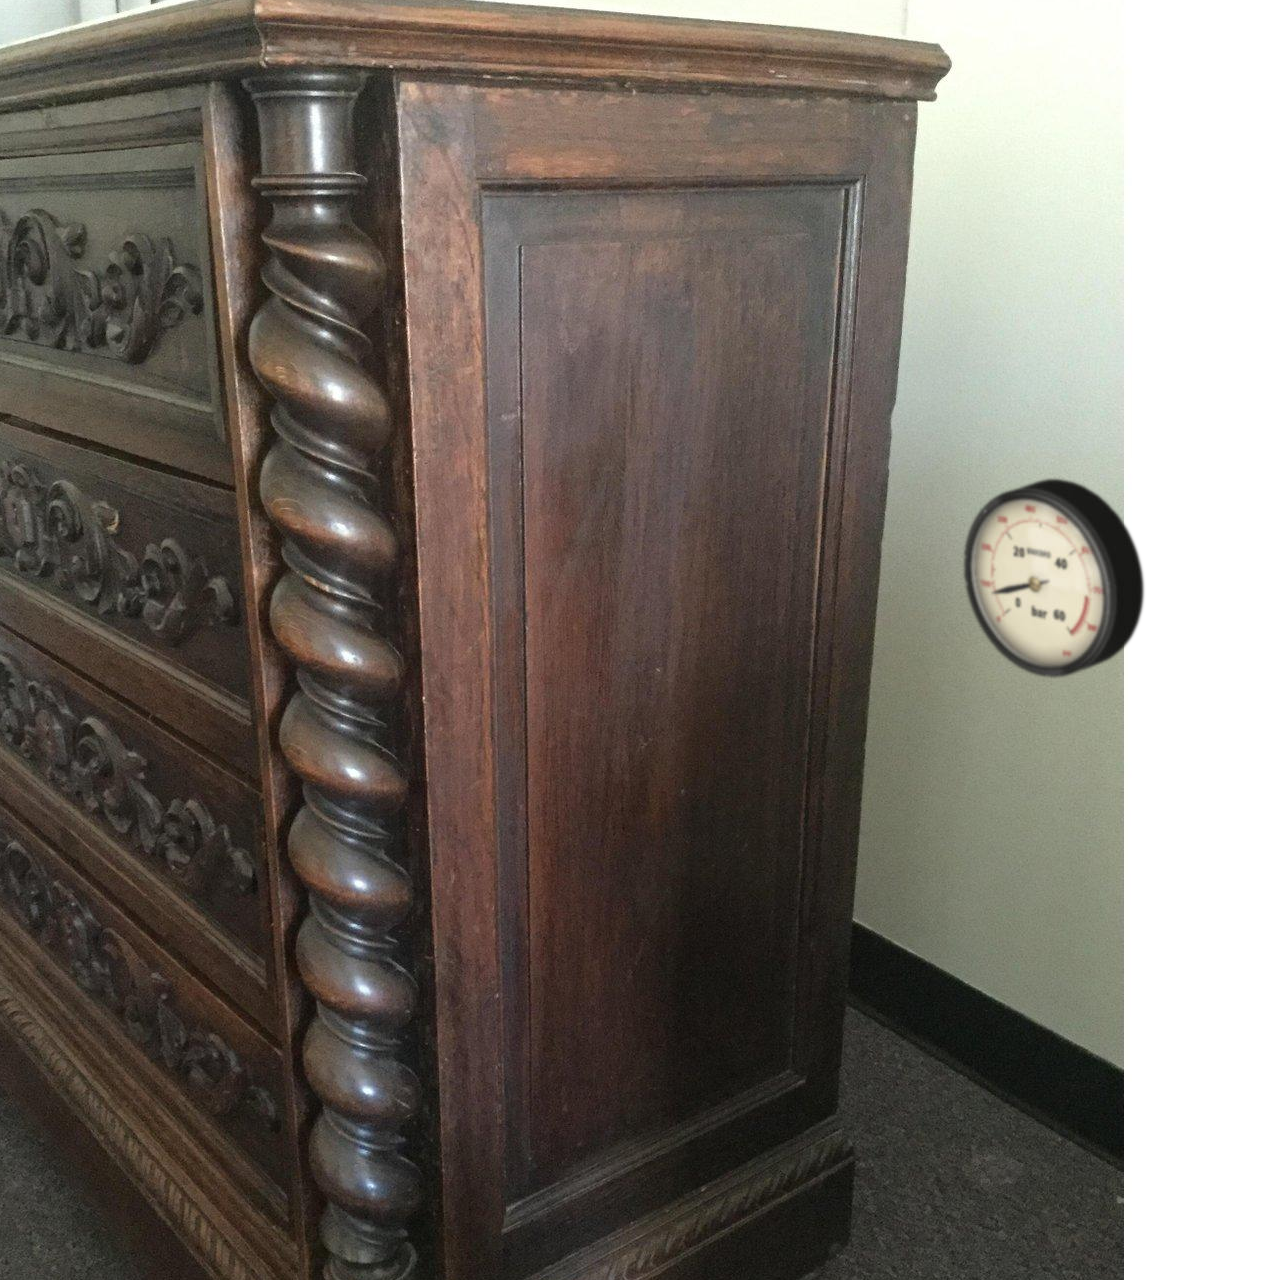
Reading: {"value": 5, "unit": "bar"}
